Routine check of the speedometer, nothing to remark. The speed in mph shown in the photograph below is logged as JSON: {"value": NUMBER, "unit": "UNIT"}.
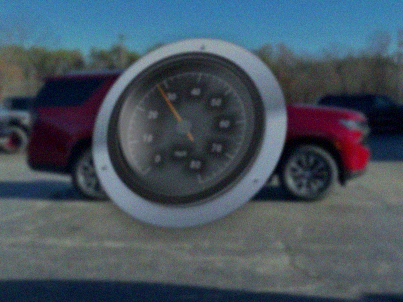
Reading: {"value": 28, "unit": "mph"}
